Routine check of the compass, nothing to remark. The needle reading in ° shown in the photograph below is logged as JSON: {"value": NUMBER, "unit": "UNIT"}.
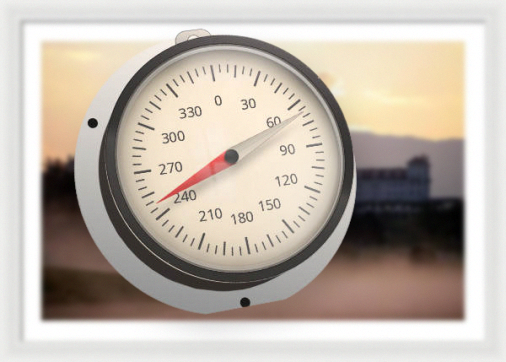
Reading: {"value": 247.5, "unit": "°"}
